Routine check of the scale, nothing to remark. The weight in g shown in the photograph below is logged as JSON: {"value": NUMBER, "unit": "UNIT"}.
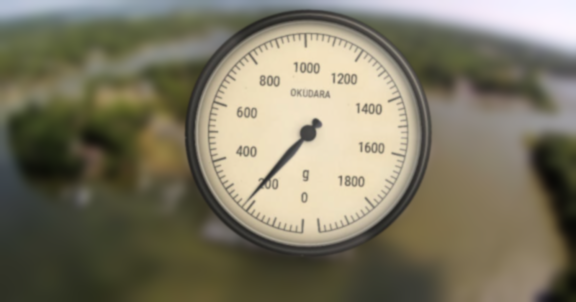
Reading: {"value": 220, "unit": "g"}
